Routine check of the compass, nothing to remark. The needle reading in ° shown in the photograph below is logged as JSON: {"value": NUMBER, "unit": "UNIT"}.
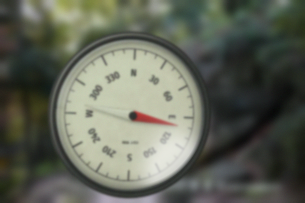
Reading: {"value": 100, "unit": "°"}
